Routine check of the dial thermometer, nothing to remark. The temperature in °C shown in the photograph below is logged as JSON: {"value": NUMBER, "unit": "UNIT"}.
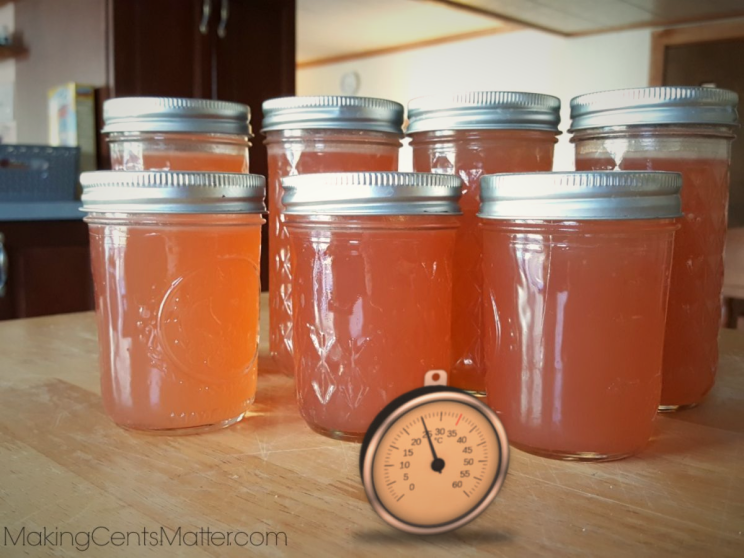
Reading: {"value": 25, "unit": "°C"}
